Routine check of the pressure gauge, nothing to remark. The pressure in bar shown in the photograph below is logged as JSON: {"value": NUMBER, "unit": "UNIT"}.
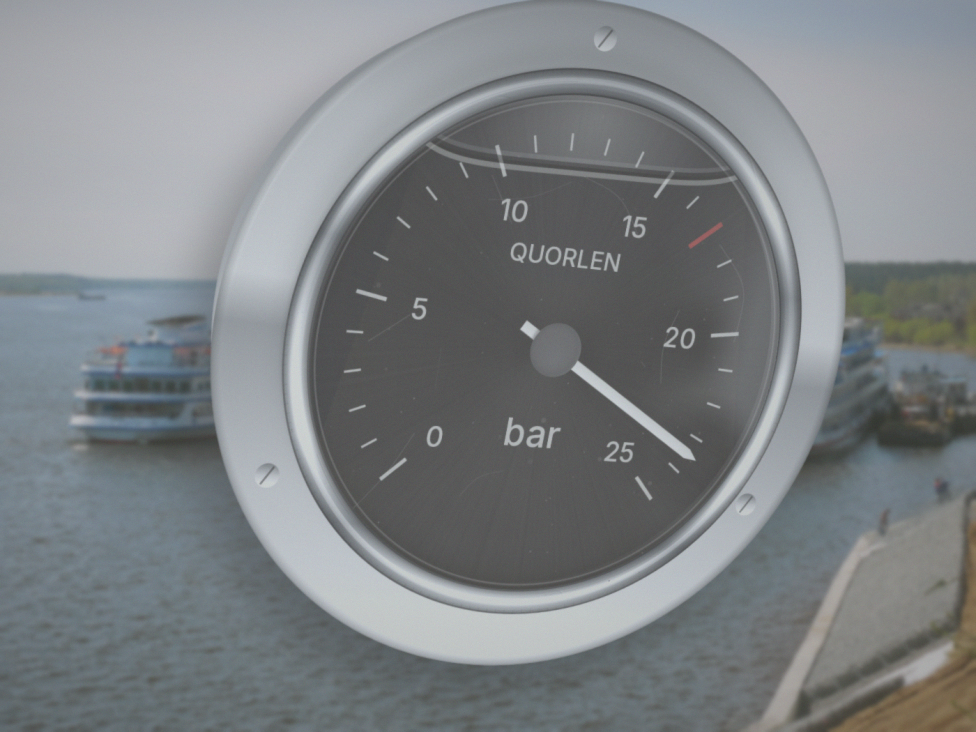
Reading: {"value": 23.5, "unit": "bar"}
